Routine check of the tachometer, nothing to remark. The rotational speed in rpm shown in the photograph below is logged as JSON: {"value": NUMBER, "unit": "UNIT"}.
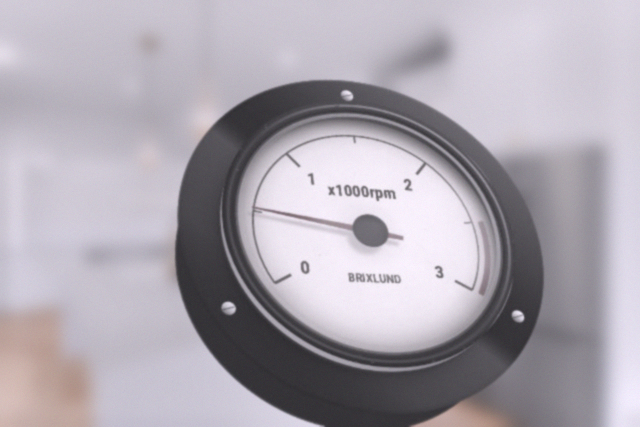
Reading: {"value": 500, "unit": "rpm"}
